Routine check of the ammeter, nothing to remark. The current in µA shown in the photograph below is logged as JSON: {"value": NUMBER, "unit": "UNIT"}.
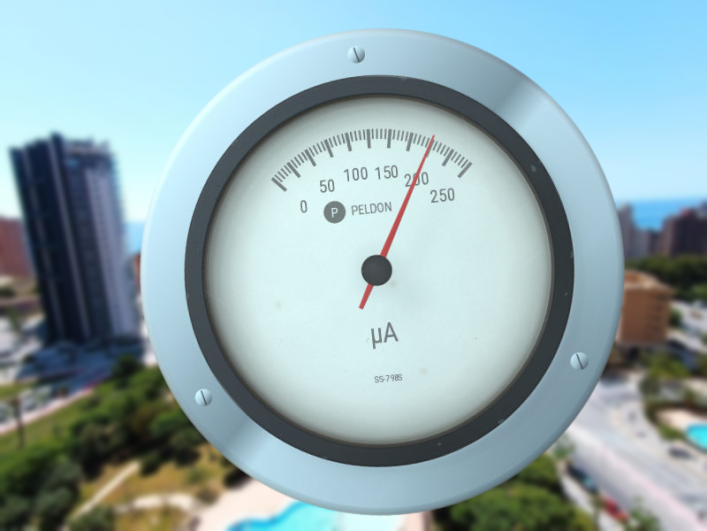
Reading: {"value": 200, "unit": "µA"}
